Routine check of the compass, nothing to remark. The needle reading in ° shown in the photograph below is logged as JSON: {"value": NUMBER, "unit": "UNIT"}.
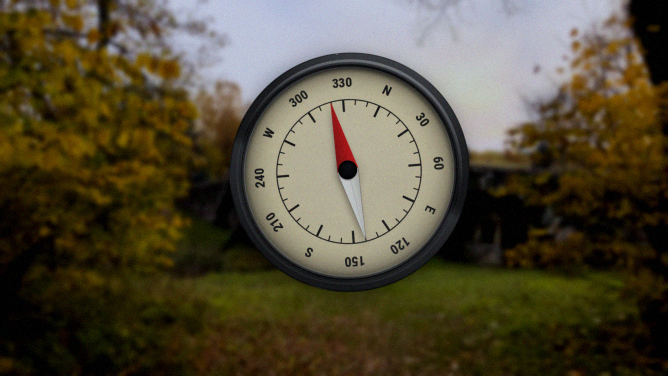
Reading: {"value": 320, "unit": "°"}
